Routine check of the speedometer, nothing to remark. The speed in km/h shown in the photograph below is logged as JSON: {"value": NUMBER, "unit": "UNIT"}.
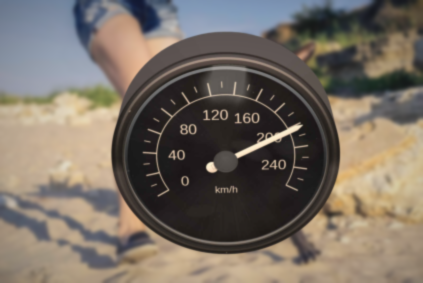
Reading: {"value": 200, "unit": "km/h"}
